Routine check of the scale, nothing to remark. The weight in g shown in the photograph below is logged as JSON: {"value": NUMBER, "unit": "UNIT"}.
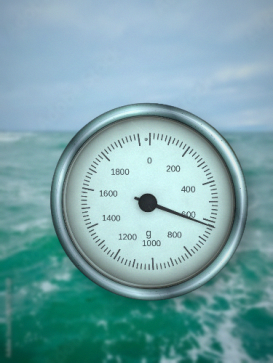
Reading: {"value": 620, "unit": "g"}
